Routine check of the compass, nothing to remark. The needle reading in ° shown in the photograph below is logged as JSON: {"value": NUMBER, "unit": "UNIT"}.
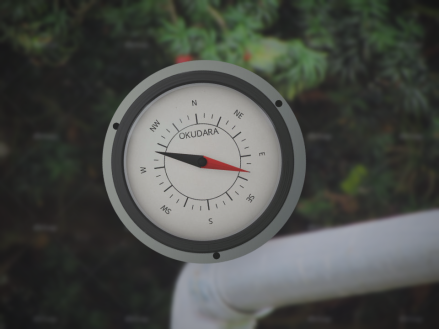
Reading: {"value": 110, "unit": "°"}
